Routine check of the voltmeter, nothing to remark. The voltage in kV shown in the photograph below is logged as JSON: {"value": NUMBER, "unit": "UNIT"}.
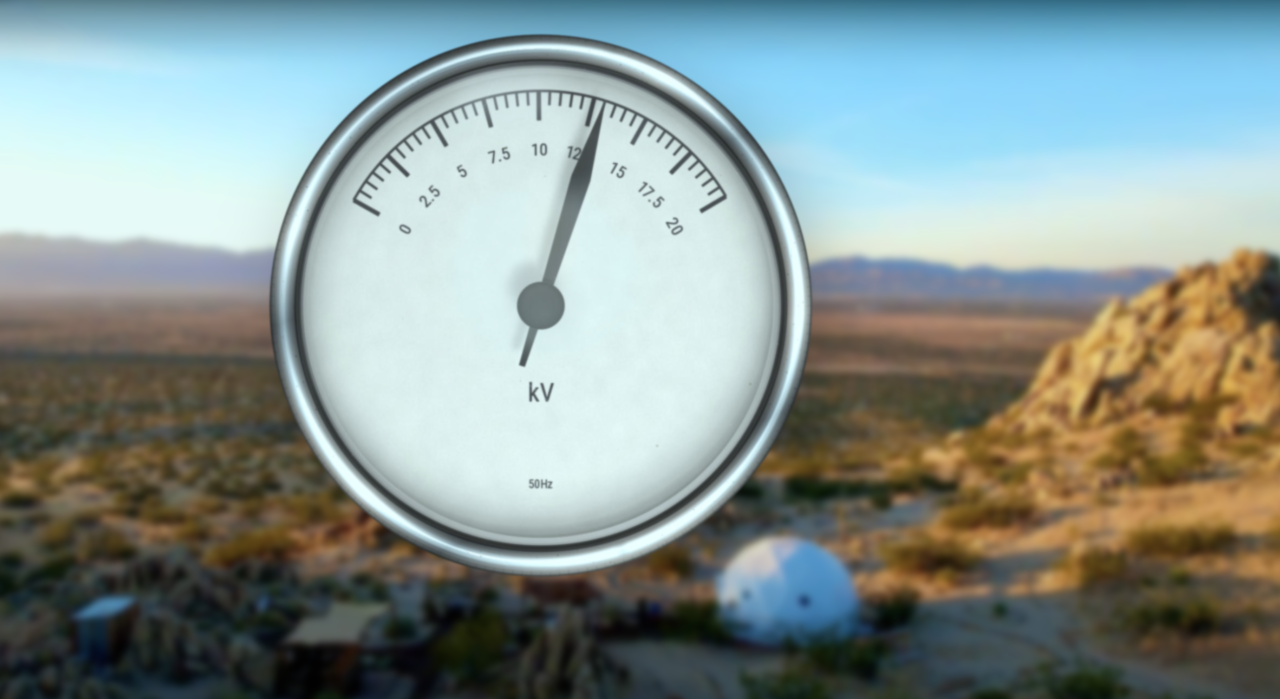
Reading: {"value": 13, "unit": "kV"}
